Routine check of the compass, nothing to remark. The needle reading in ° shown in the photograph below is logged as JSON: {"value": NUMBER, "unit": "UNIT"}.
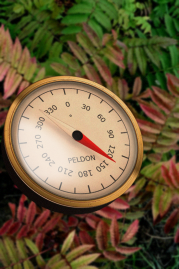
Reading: {"value": 135, "unit": "°"}
